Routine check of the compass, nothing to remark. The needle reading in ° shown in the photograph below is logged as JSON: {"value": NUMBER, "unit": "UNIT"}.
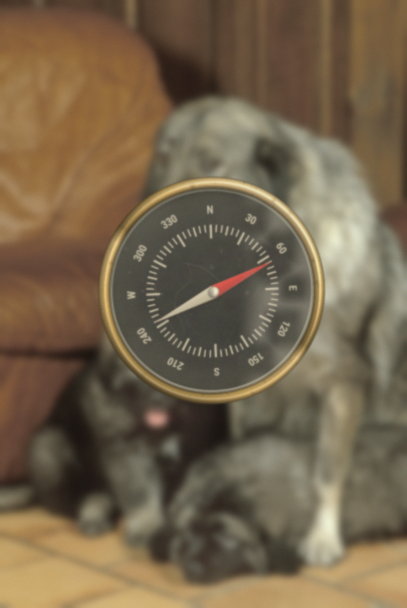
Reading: {"value": 65, "unit": "°"}
